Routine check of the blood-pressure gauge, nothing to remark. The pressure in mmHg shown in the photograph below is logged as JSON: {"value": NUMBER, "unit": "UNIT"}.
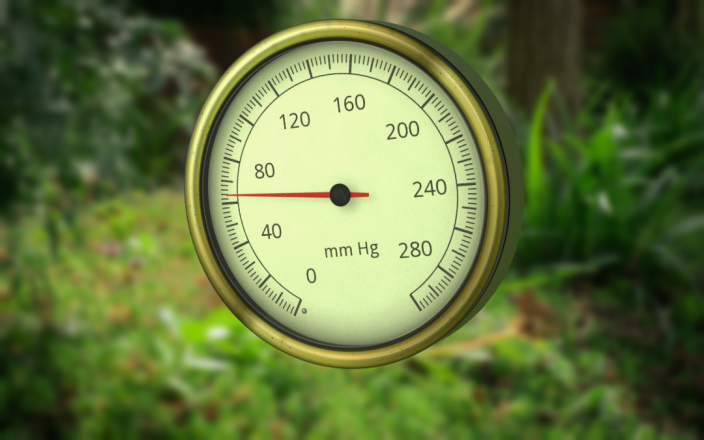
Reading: {"value": 64, "unit": "mmHg"}
